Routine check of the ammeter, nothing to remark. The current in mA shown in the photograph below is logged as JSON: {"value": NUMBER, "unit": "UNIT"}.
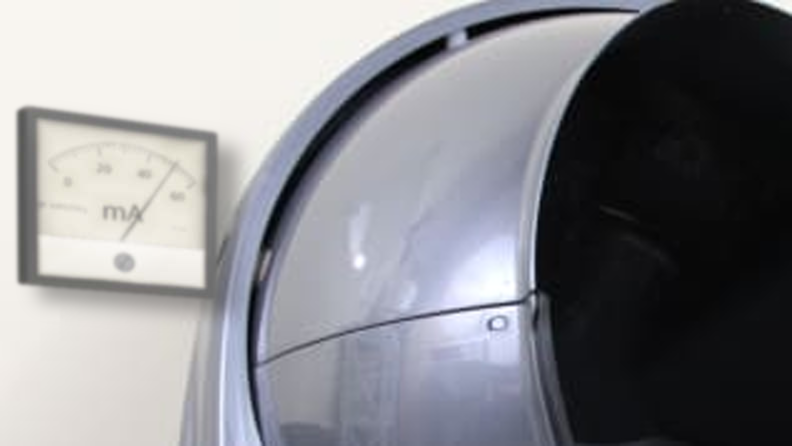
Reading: {"value": 50, "unit": "mA"}
